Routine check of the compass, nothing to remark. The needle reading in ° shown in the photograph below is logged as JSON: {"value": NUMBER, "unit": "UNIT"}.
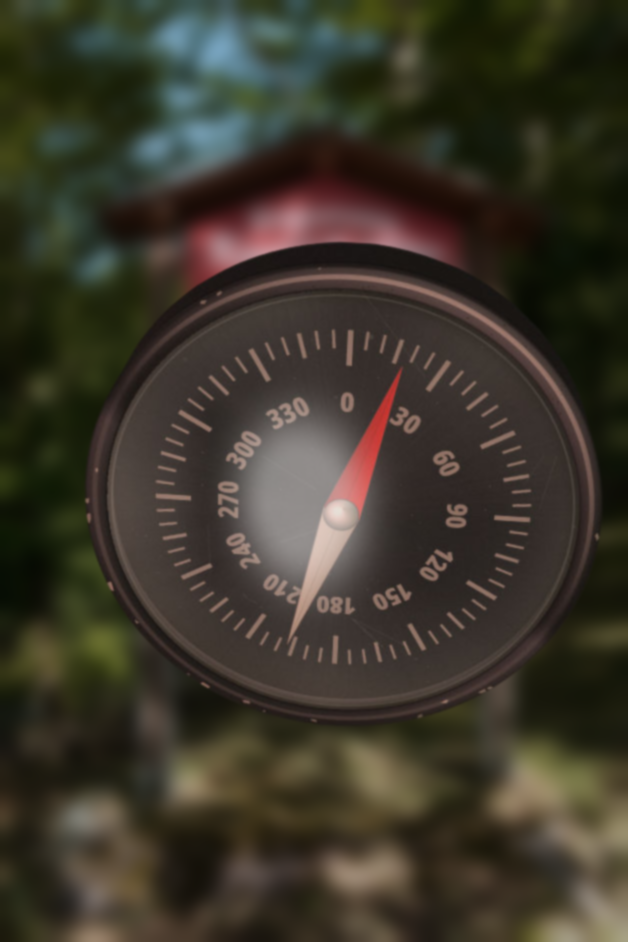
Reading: {"value": 17.5, "unit": "°"}
